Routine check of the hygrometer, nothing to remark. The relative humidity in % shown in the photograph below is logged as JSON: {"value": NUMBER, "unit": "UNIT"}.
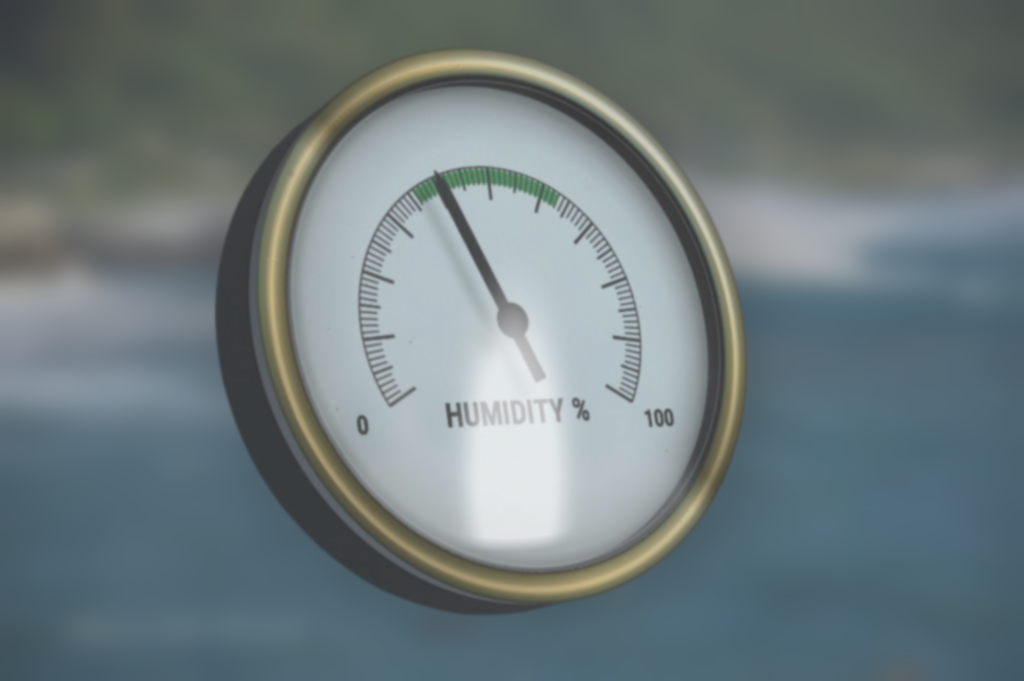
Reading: {"value": 40, "unit": "%"}
